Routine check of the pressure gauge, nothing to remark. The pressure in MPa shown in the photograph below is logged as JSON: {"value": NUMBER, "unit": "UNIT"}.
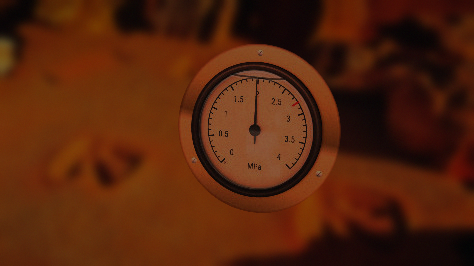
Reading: {"value": 2, "unit": "MPa"}
